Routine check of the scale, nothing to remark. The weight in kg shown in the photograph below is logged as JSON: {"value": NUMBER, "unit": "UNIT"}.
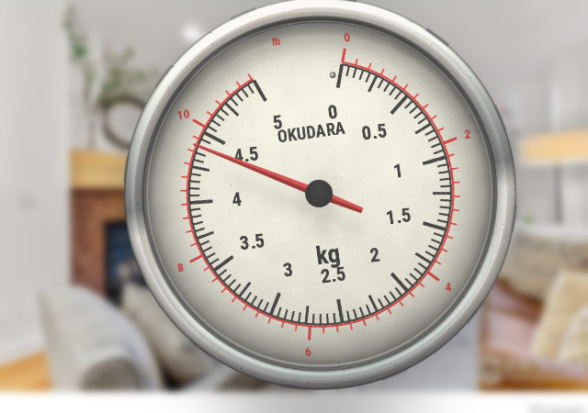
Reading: {"value": 4.4, "unit": "kg"}
